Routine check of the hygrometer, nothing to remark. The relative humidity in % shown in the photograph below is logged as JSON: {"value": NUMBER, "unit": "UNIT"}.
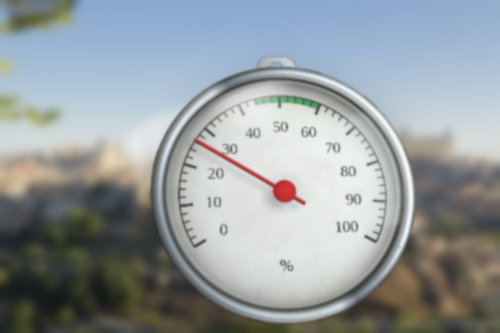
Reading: {"value": 26, "unit": "%"}
